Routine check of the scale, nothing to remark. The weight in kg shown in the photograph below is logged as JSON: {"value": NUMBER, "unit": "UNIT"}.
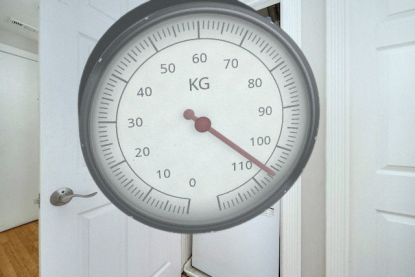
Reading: {"value": 106, "unit": "kg"}
